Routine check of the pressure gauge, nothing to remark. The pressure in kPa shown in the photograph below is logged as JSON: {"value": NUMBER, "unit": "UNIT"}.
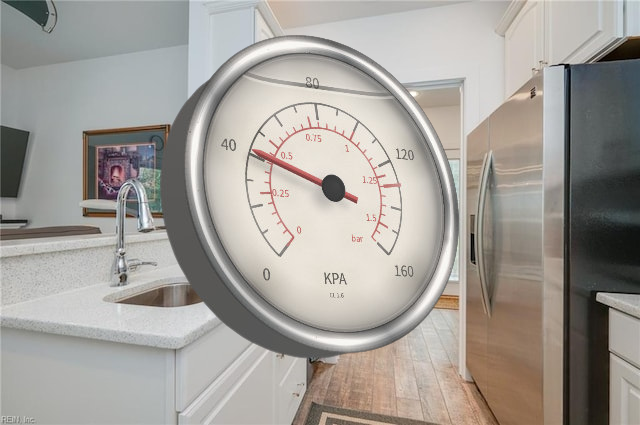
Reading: {"value": 40, "unit": "kPa"}
